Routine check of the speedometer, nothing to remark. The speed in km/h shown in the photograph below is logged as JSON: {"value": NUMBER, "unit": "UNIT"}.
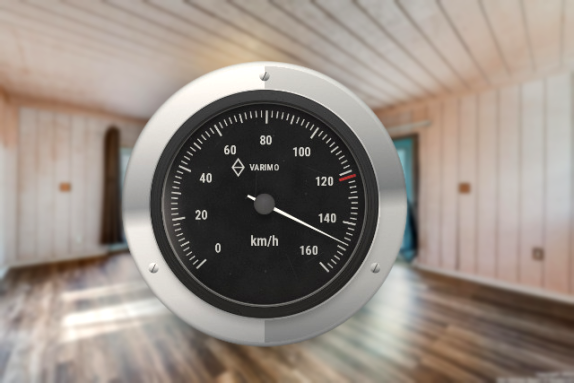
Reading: {"value": 148, "unit": "km/h"}
